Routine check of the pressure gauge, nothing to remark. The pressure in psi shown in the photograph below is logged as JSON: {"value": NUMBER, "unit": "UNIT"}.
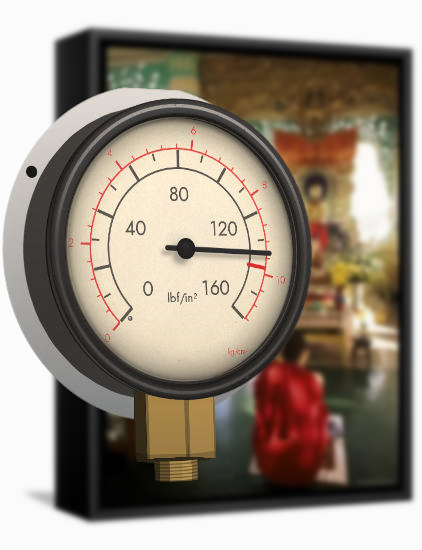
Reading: {"value": 135, "unit": "psi"}
